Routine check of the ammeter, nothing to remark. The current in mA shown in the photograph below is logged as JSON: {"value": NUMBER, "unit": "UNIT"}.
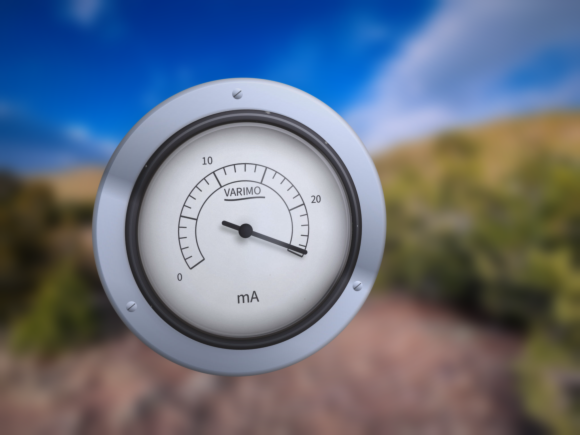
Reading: {"value": 24.5, "unit": "mA"}
